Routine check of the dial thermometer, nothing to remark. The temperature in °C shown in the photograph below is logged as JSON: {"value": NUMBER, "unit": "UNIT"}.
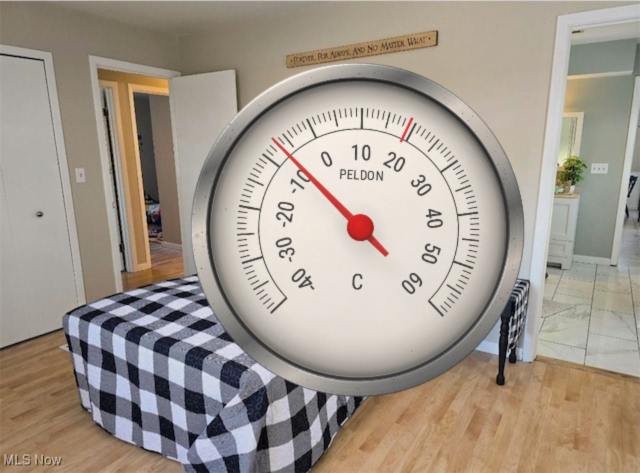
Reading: {"value": -7, "unit": "°C"}
